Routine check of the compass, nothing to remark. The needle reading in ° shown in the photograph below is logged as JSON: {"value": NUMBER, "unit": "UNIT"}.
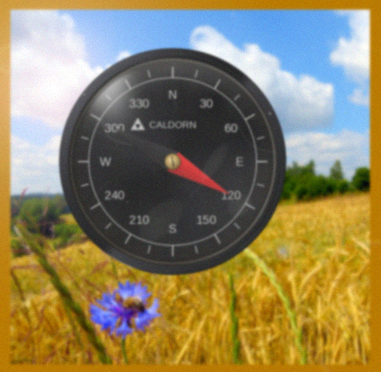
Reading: {"value": 120, "unit": "°"}
